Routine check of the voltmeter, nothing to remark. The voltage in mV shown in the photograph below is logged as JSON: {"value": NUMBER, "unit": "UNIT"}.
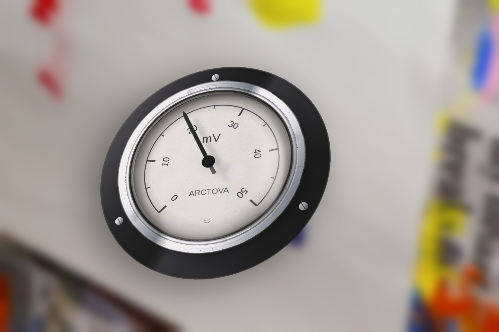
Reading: {"value": 20, "unit": "mV"}
